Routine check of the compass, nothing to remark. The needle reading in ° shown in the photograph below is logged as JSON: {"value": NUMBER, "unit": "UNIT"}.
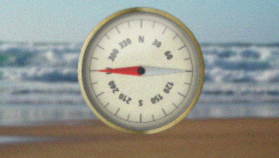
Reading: {"value": 270, "unit": "°"}
